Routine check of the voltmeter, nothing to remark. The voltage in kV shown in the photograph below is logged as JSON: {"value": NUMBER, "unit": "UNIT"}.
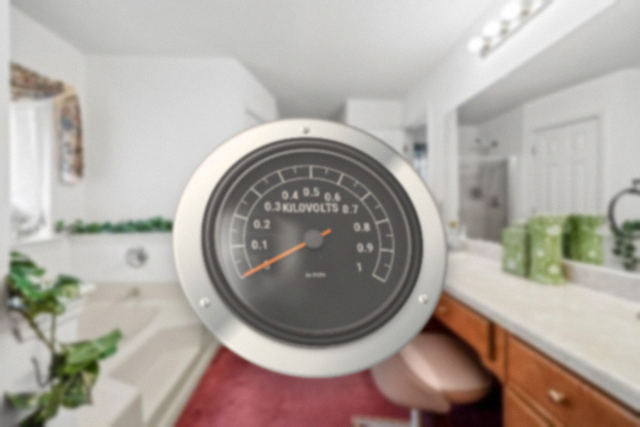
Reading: {"value": 0, "unit": "kV"}
